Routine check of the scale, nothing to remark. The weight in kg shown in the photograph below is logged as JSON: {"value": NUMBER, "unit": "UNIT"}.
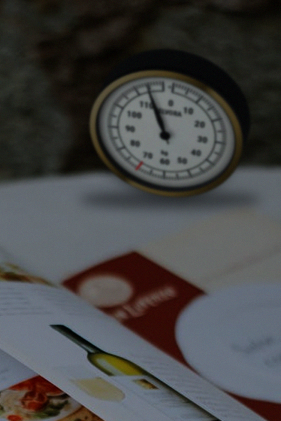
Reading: {"value": 115, "unit": "kg"}
